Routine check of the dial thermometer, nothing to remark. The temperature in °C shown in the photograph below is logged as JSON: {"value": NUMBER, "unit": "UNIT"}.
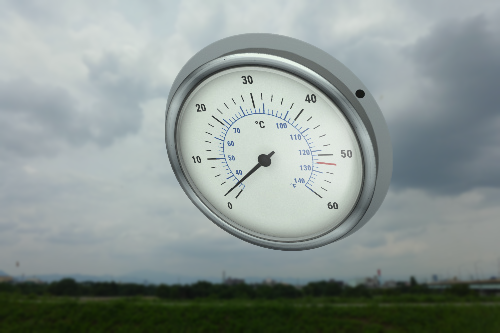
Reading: {"value": 2, "unit": "°C"}
